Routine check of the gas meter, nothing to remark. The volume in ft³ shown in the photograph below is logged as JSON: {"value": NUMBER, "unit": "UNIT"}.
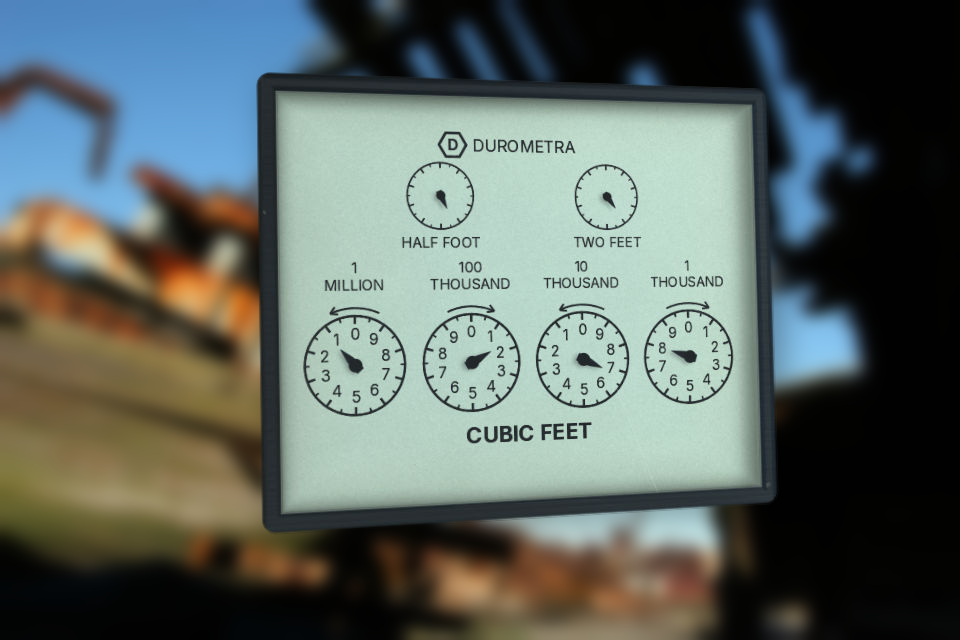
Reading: {"value": 116800, "unit": "ft³"}
